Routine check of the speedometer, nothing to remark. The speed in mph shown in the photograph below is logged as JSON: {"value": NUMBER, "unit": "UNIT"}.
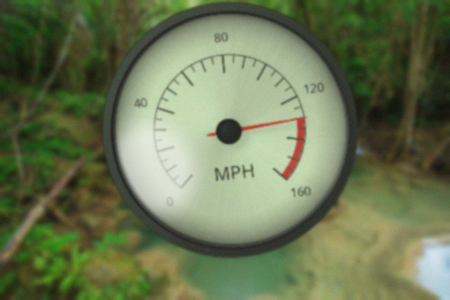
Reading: {"value": 130, "unit": "mph"}
